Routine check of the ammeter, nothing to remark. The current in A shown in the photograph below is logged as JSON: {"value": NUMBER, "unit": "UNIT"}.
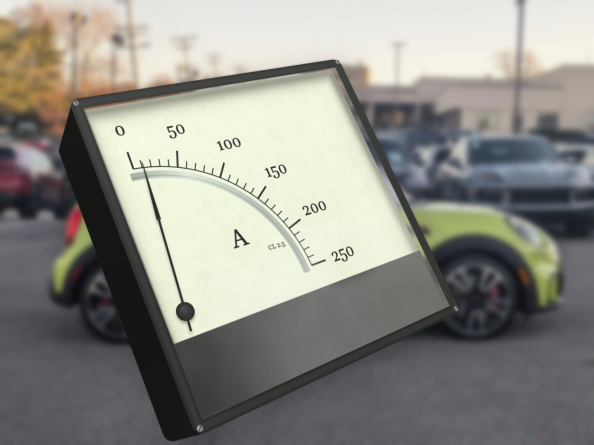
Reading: {"value": 10, "unit": "A"}
